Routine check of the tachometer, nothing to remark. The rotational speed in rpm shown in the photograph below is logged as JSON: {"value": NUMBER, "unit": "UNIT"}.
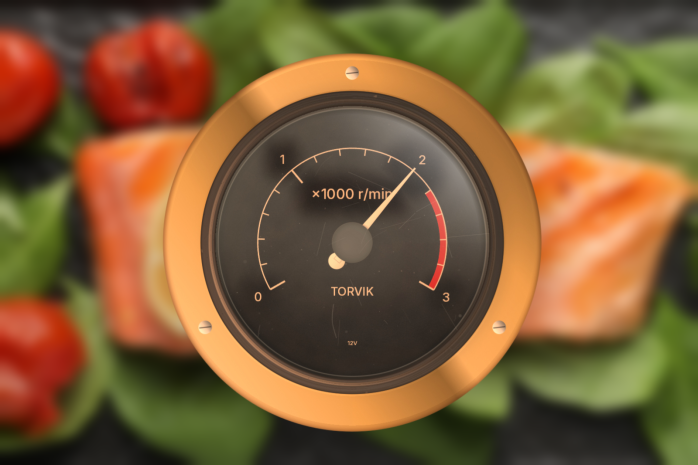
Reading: {"value": 2000, "unit": "rpm"}
